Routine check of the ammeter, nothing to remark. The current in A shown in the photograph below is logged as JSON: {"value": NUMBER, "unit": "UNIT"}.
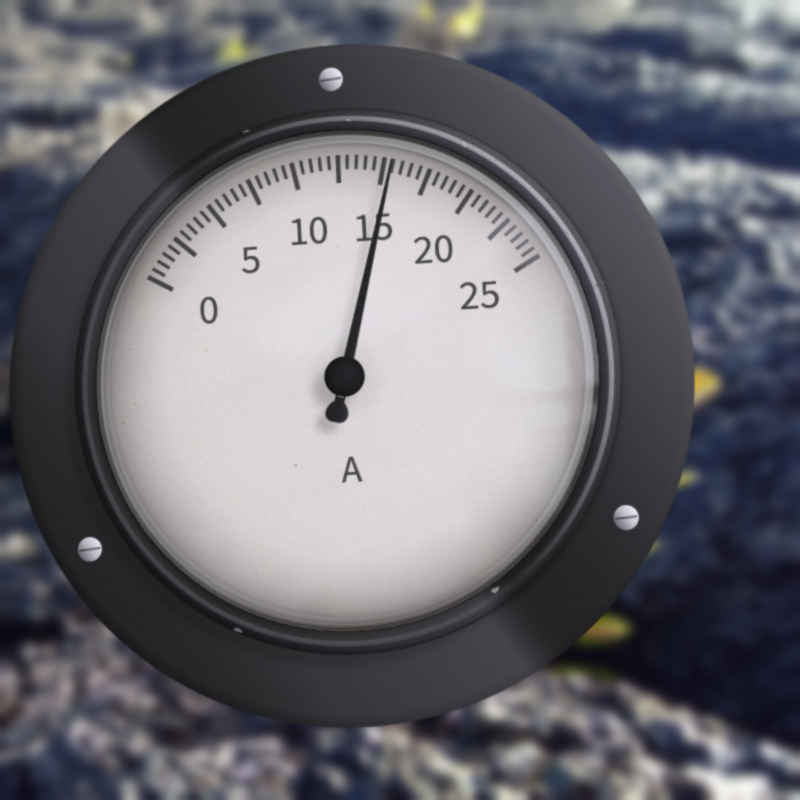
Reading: {"value": 15.5, "unit": "A"}
